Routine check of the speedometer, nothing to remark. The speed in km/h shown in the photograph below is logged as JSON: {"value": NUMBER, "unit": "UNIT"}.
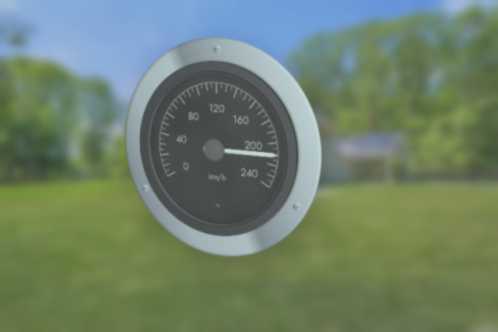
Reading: {"value": 210, "unit": "km/h"}
